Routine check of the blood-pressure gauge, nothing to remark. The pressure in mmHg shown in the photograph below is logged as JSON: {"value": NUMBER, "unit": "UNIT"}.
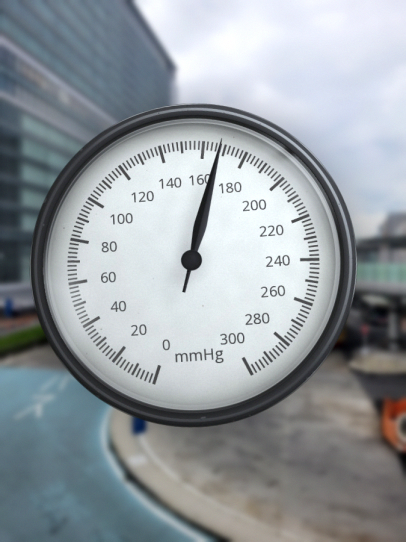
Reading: {"value": 168, "unit": "mmHg"}
